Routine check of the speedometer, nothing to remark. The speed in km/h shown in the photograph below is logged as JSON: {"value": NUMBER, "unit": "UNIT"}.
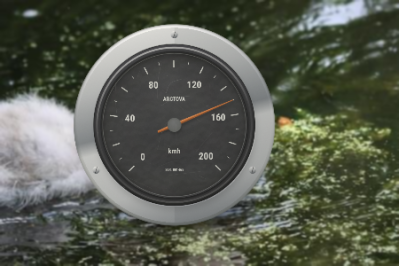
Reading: {"value": 150, "unit": "km/h"}
